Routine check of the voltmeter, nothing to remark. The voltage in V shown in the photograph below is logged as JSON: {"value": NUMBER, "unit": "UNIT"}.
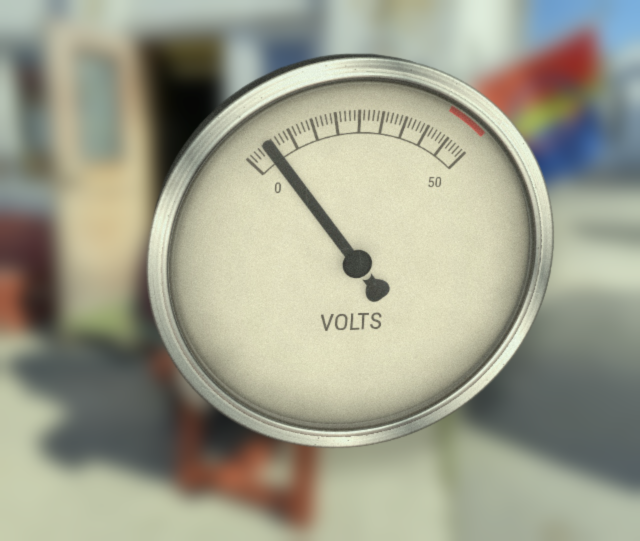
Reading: {"value": 5, "unit": "V"}
